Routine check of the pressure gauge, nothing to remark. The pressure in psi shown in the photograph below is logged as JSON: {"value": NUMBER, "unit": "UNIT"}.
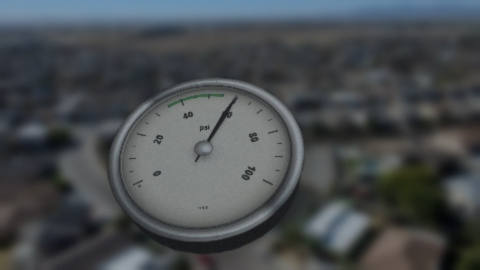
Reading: {"value": 60, "unit": "psi"}
